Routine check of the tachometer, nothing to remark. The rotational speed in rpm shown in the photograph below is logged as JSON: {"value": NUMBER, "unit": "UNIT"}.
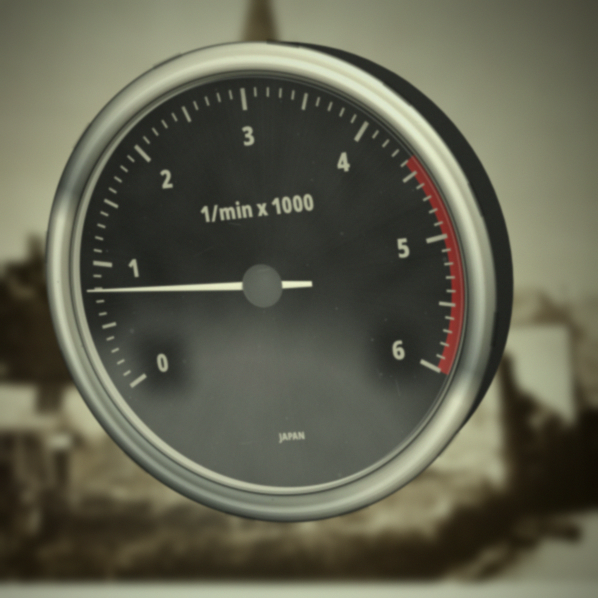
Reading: {"value": 800, "unit": "rpm"}
